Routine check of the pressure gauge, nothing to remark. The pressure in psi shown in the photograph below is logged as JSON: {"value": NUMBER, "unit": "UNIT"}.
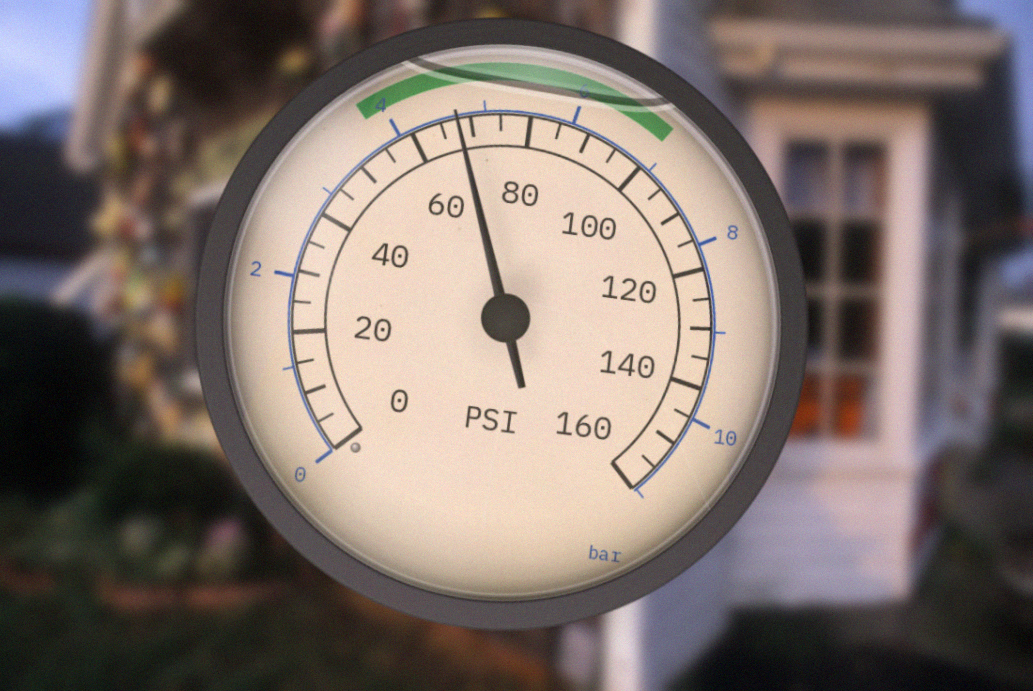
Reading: {"value": 67.5, "unit": "psi"}
